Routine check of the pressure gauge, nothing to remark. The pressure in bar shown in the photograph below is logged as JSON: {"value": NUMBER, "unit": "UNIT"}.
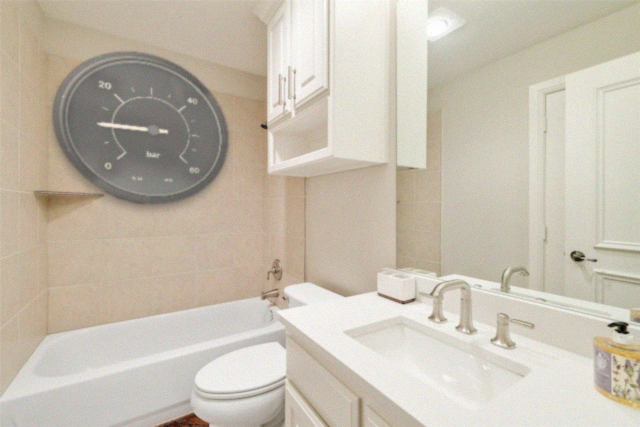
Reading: {"value": 10, "unit": "bar"}
